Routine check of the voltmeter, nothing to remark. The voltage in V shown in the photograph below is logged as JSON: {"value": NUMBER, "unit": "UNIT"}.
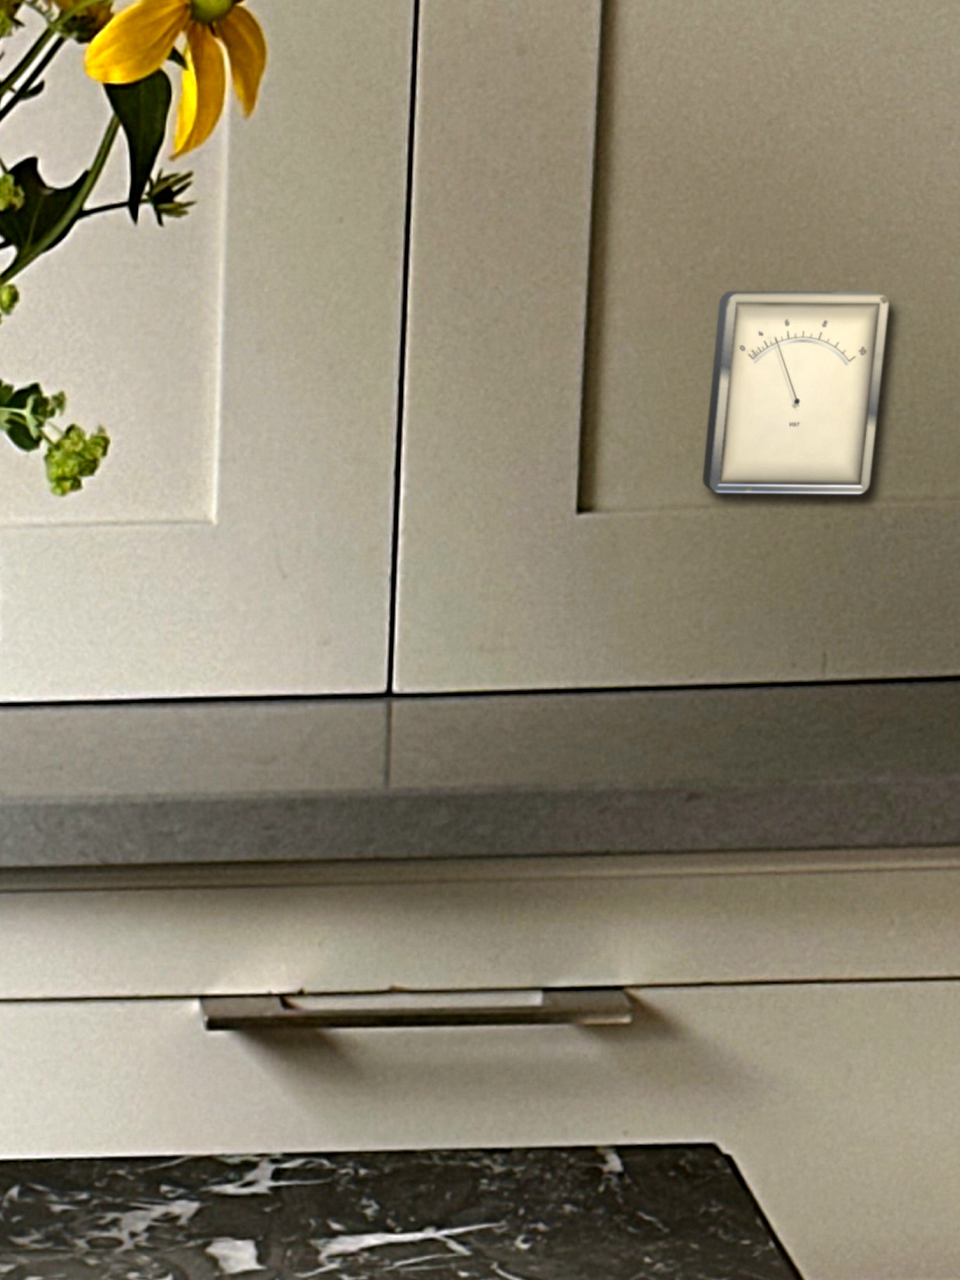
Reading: {"value": 5, "unit": "V"}
